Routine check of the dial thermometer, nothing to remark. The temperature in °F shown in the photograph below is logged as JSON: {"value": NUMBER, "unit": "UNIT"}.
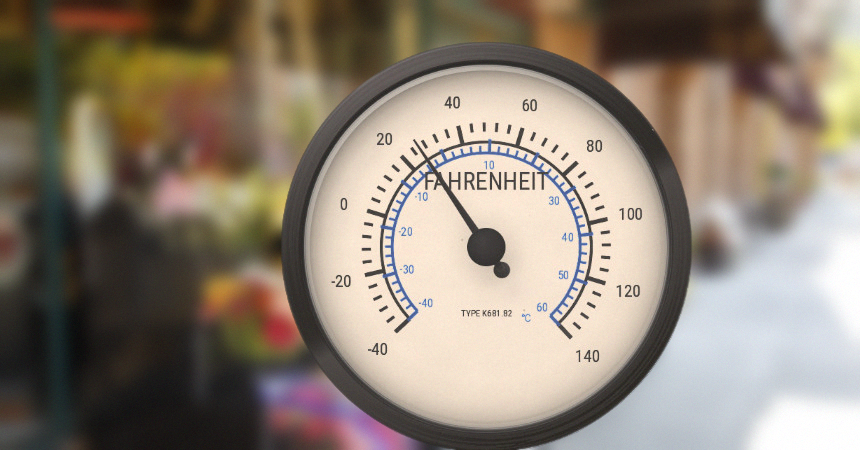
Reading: {"value": 26, "unit": "°F"}
